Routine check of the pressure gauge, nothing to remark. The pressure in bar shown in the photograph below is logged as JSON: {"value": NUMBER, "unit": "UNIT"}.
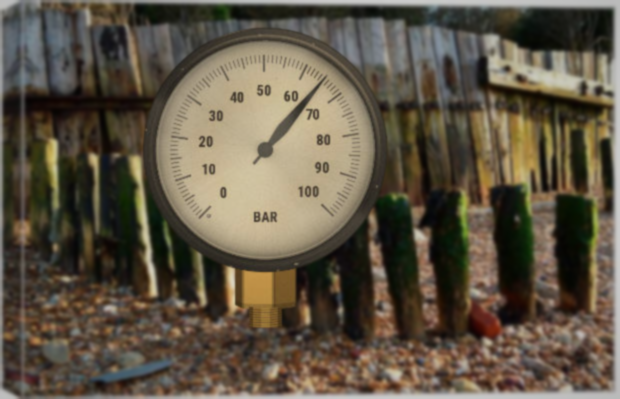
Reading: {"value": 65, "unit": "bar"}
